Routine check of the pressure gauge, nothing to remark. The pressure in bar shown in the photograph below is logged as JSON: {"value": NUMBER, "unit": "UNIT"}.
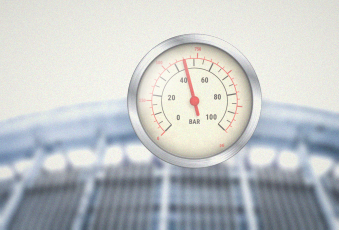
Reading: {"value": 45, "unit": "bar"}
